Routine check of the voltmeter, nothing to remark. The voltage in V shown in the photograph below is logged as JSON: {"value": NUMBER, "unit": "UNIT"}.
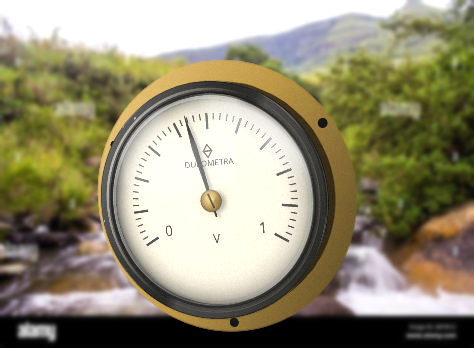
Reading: {"value": 0.44, "unit": "V"}
